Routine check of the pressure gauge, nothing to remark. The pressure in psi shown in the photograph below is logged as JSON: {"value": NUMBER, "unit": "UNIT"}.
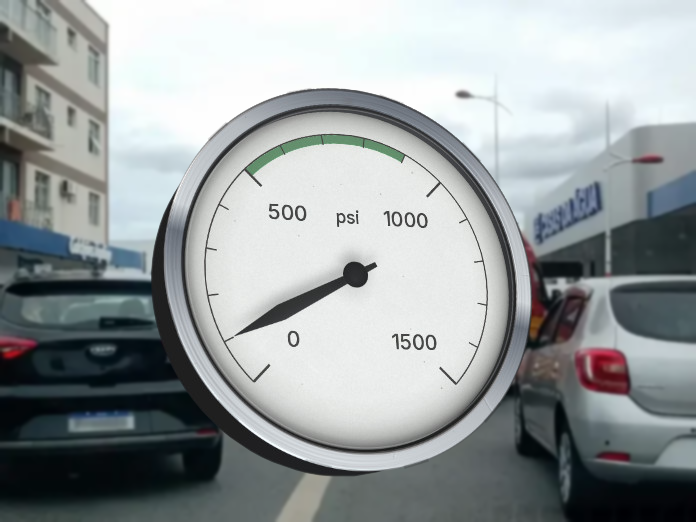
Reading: {"value": 100, "unit": "psi"}
